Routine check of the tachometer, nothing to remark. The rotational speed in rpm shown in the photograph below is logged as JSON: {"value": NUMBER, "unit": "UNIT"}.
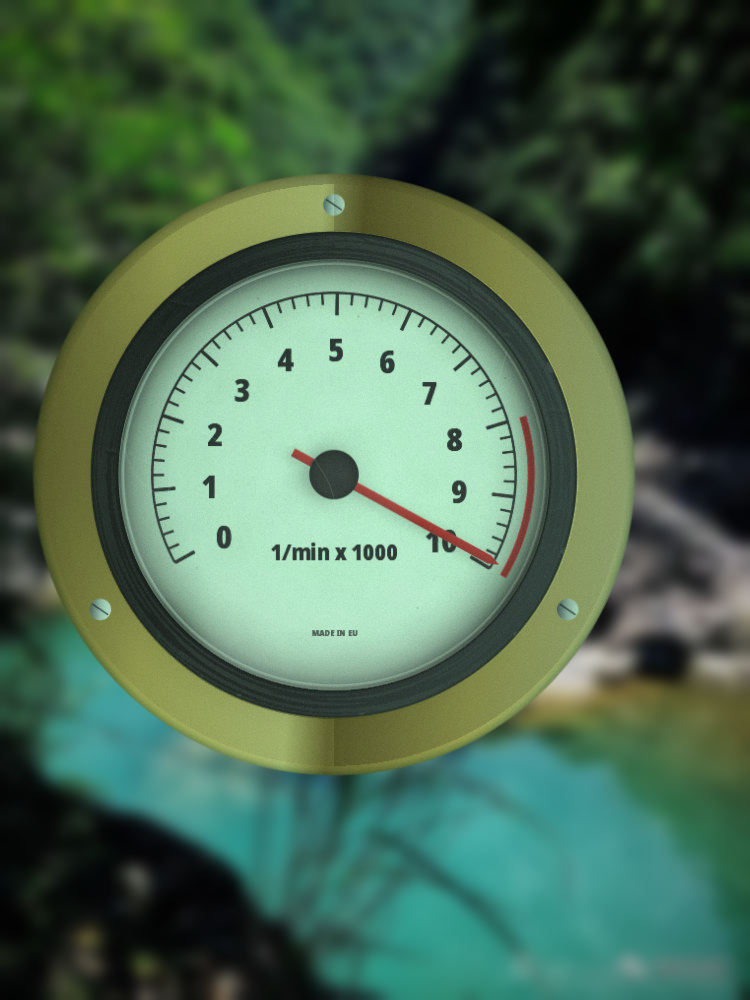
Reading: {"value": 9900, "unit": "rpm"}
